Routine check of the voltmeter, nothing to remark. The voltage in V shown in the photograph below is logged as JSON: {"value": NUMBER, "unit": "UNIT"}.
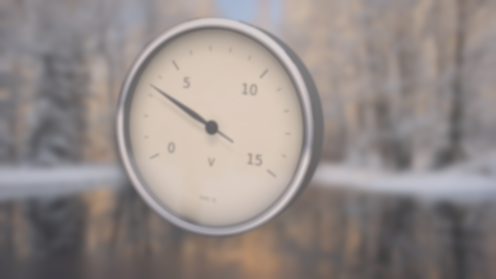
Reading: {"value": 3.5, "unit": "V"}
